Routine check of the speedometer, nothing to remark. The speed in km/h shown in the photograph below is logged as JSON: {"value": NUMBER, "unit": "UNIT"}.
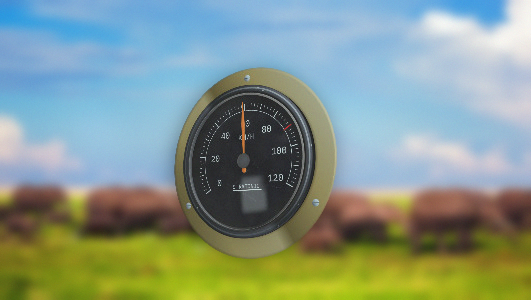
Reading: {"value": 60, "unit": "km/h"}
